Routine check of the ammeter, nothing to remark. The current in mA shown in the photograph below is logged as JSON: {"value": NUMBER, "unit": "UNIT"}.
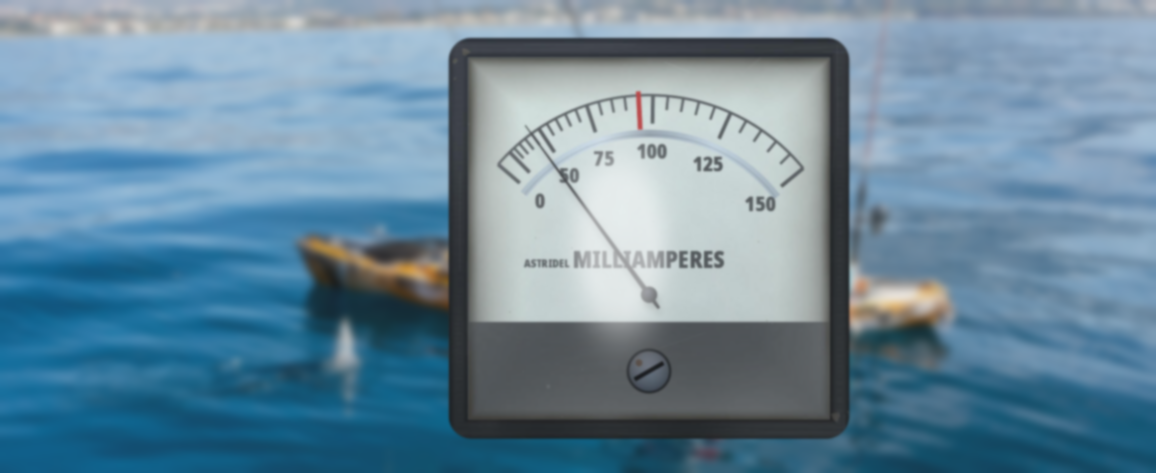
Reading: {"value": 45, "unit": "mA"}
